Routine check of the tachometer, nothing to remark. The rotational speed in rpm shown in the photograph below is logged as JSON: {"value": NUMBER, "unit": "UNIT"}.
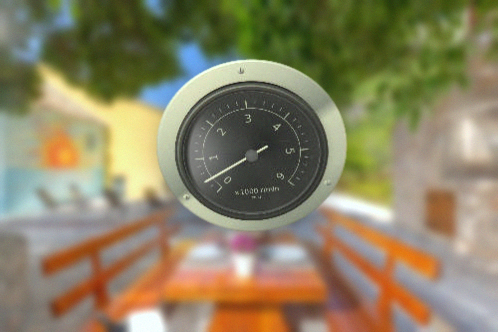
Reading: {"value": 400, "unit": "rpm"}
